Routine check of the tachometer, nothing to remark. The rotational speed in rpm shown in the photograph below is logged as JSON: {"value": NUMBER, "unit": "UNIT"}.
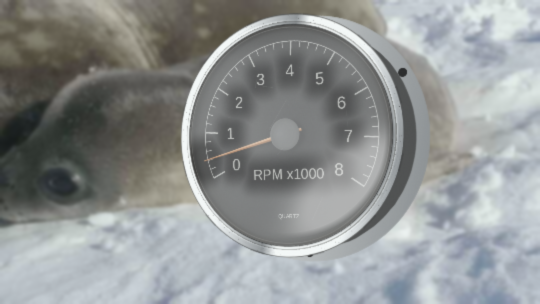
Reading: {"value": 400, "unit": "rpm"}
